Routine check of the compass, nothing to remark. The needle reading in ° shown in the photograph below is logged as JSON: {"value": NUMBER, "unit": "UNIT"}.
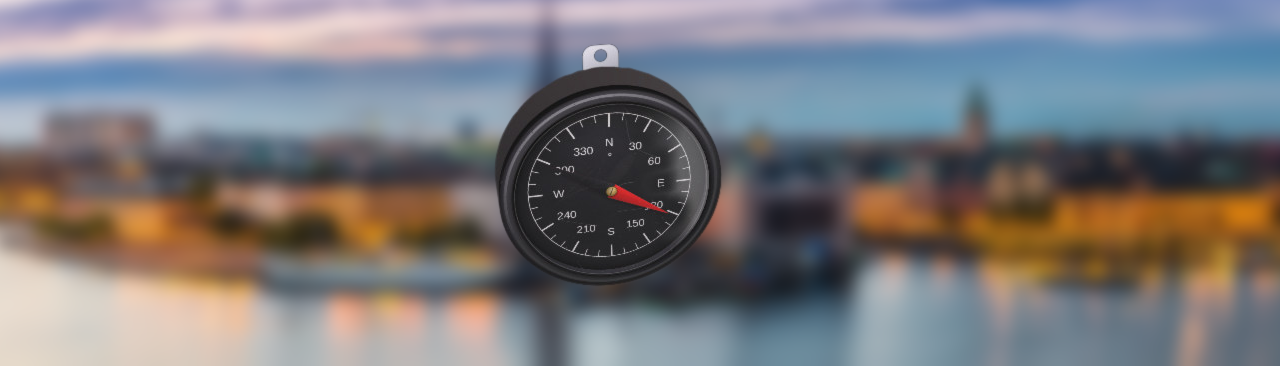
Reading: {"value": 120, "unit": "°"}
